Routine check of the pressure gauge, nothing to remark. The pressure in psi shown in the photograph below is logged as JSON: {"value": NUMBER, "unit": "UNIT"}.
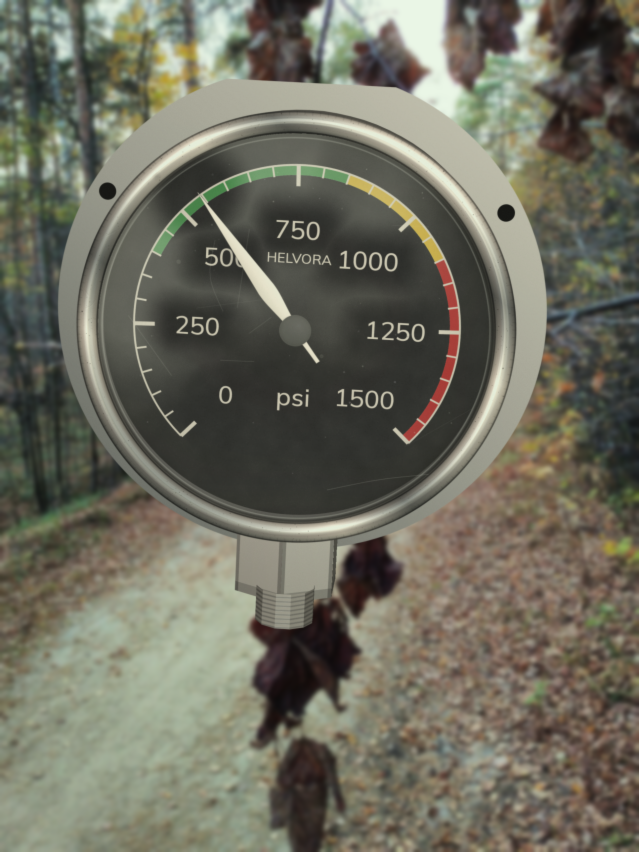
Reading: {"value": 550, "unit": "psi"}
